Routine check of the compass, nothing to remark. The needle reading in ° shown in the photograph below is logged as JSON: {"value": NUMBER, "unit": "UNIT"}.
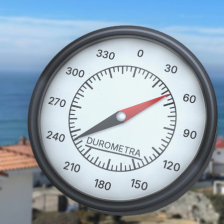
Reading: {"value": 50, "unit": "°"}
